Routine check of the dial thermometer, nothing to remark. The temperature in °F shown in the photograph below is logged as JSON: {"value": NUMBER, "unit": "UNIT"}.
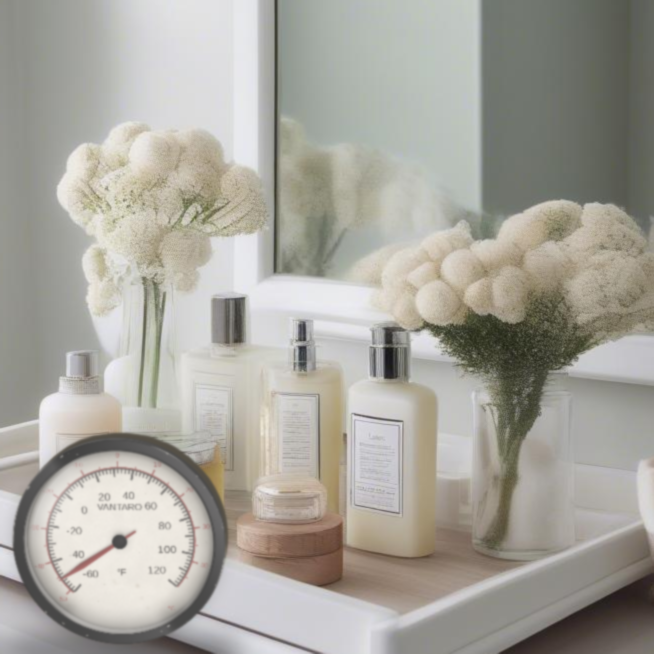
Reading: {"value": -50, "unit": "°F"}
